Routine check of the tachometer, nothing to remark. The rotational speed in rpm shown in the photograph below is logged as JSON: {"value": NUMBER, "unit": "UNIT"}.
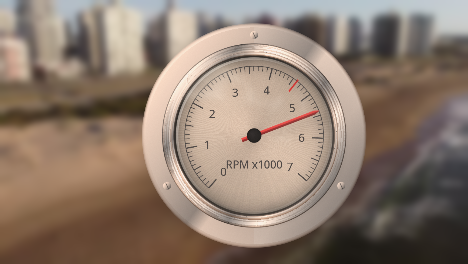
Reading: {"value": 5400, "unit": "rpm"}
